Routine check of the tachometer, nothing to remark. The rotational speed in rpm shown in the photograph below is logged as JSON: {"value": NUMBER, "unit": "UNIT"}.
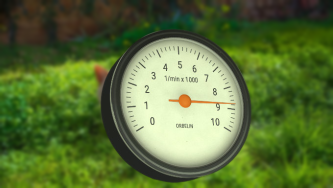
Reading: {"value": 8800, "unit": "rpm"}
